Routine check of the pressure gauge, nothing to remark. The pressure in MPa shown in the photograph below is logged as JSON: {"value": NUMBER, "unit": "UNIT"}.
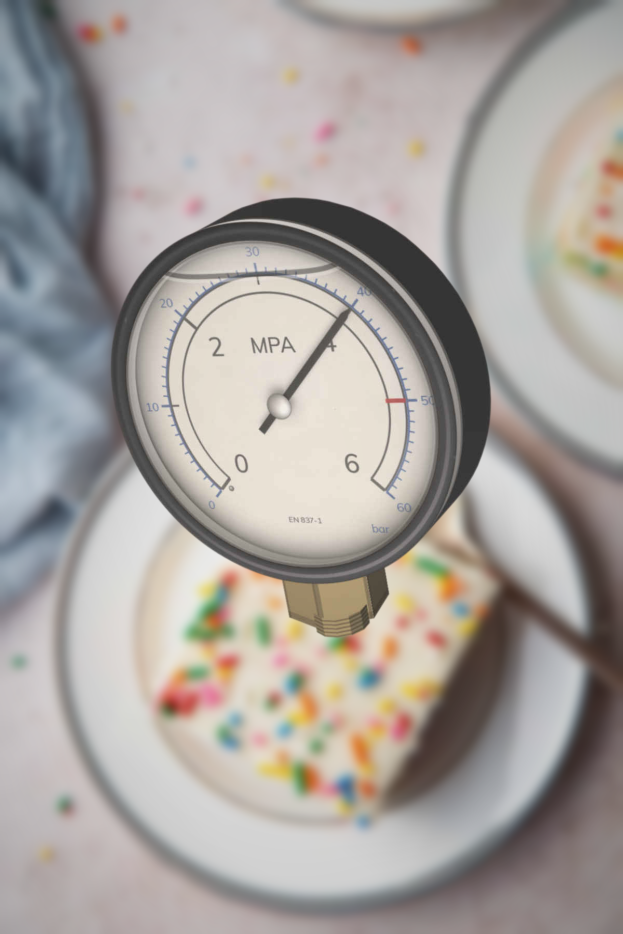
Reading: {"value": 4, "unit": "MPa"}
